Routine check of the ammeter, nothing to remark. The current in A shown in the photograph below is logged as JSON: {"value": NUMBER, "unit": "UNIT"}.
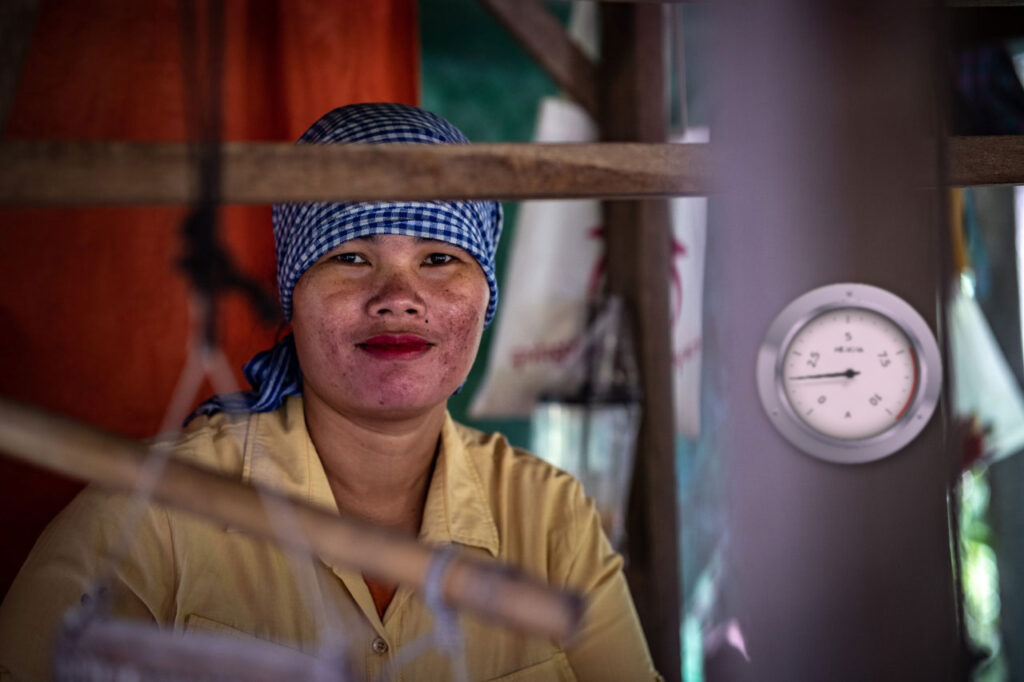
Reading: {"value": 1.5, "unit": "A"}
